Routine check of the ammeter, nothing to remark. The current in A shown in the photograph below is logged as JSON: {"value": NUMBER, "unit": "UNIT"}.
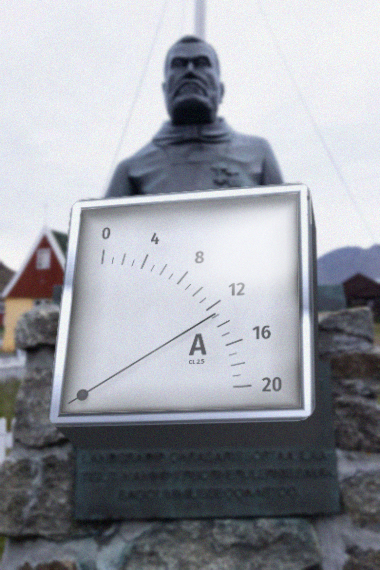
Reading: {"value": 13, "unit": "A"}
